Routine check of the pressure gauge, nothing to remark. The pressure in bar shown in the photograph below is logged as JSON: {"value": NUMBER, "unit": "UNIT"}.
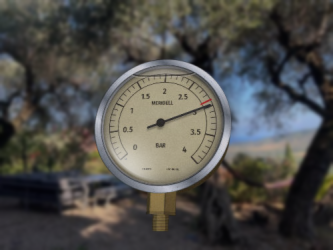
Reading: {"value": 3, "unit": "bar"}
